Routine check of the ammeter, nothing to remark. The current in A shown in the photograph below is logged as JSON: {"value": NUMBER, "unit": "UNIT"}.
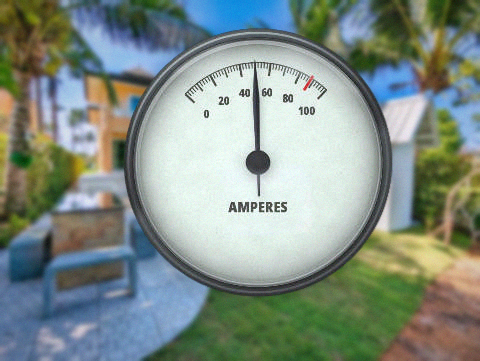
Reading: {"value": 50, "unit": "A"}
